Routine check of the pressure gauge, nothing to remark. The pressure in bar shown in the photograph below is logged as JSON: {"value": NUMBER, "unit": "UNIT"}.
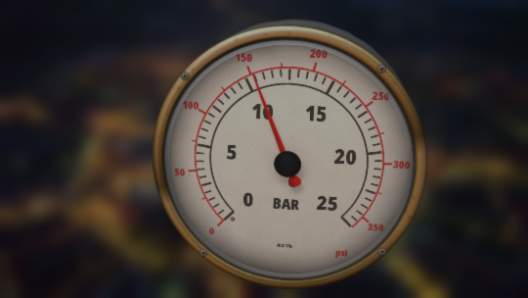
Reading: {"value": 10.5, "unit": "bar"}
